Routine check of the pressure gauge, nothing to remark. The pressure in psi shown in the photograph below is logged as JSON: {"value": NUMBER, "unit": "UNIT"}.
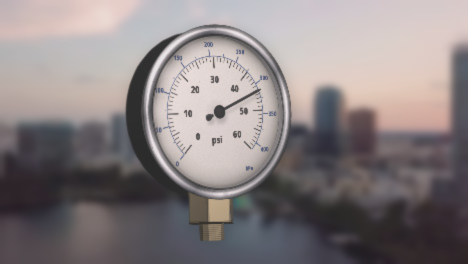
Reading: {"value": 45, "unit": "psi"}
